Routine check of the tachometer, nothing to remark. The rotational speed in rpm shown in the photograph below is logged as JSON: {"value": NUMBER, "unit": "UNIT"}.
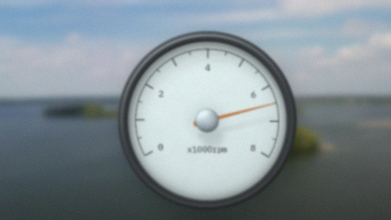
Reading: {"value": 6500, "unit": "rpm"}
